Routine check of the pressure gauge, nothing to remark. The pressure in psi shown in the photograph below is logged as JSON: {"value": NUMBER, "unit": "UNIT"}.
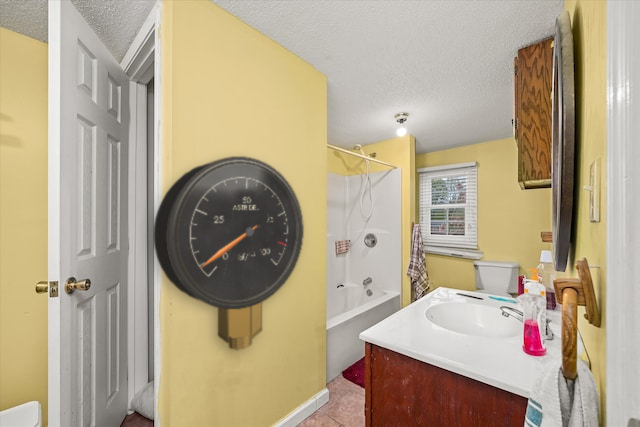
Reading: {"value": 5, "unit": "psi"}
